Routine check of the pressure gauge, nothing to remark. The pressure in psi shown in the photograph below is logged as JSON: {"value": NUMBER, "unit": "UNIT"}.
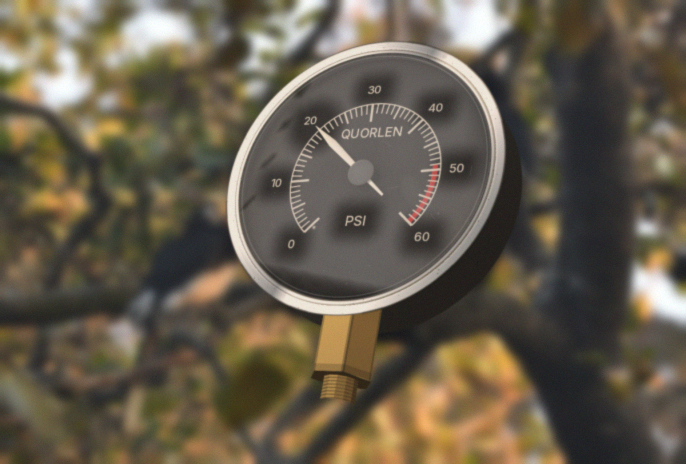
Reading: {"value": 20, "unit": "psi"}
